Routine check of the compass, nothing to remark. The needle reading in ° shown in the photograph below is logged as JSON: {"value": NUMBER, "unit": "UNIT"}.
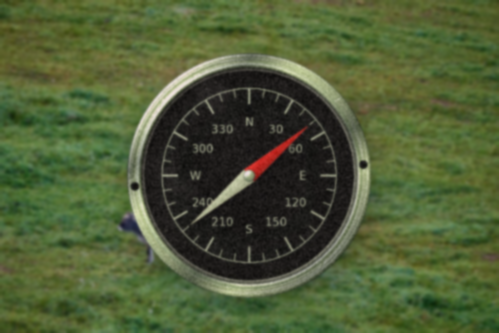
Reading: {"value": 50, "unit": "°"}
